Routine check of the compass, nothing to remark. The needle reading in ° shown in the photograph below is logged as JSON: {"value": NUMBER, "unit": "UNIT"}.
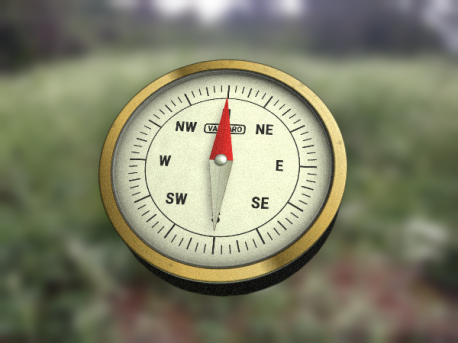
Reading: {"value": 0, "unit": "°"}
